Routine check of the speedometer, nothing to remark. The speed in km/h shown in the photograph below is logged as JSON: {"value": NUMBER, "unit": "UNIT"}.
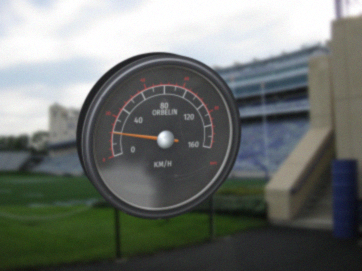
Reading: {"value": 20, "unit": "km/h"}
